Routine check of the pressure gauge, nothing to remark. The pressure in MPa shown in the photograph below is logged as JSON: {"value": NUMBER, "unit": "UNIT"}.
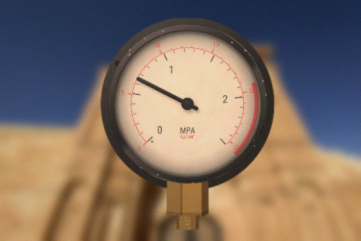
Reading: {"value": 0.65, "unit": "MPa"}
